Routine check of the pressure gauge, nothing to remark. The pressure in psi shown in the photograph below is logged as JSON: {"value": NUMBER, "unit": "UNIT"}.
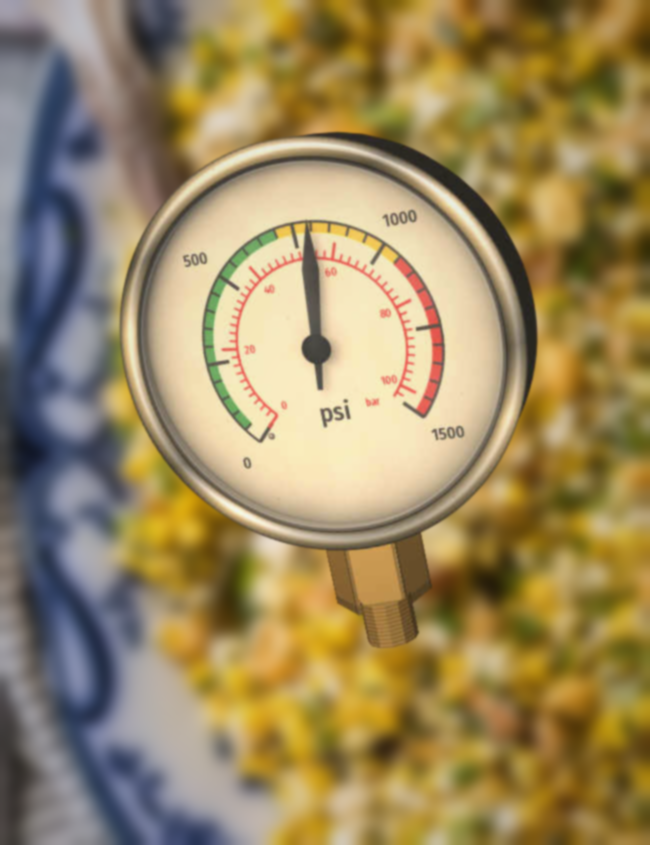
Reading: {"value": 800, "unit": "psi"}
